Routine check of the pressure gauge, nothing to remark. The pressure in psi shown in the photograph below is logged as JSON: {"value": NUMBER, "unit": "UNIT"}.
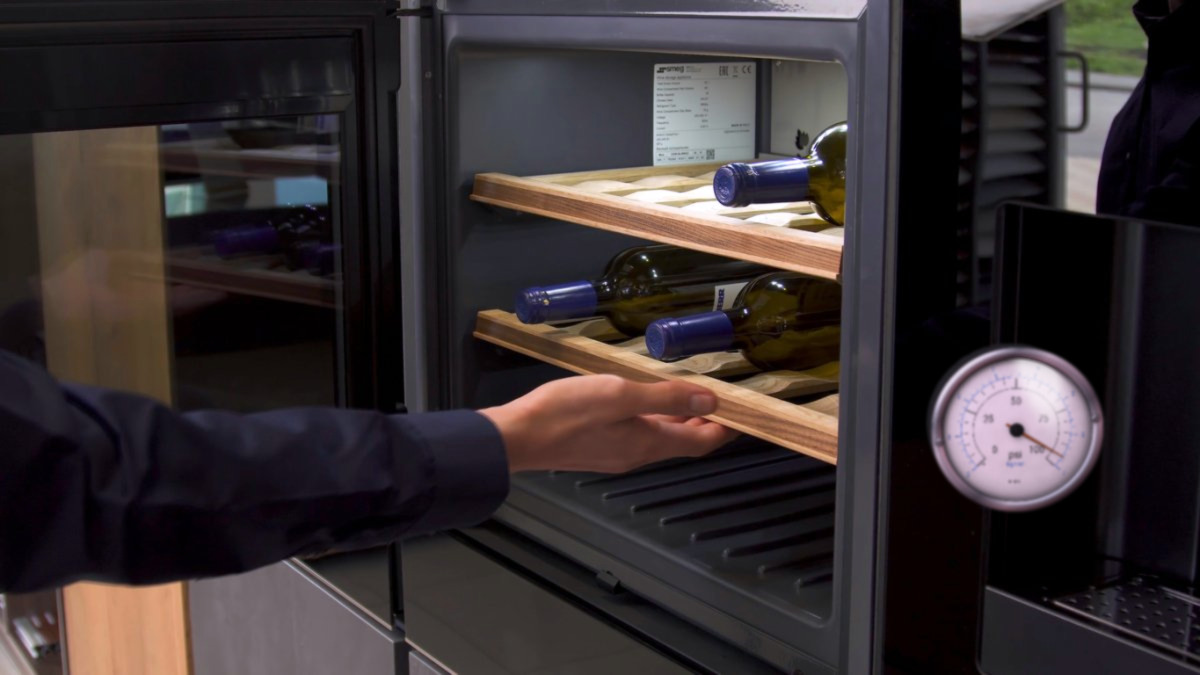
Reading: {"value": 95, "unit": "psi"}
